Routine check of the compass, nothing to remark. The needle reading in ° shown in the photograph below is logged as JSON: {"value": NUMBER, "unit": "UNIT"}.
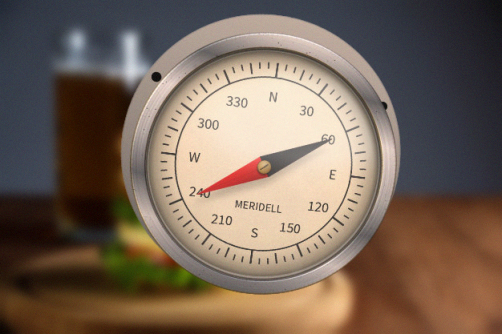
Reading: {"value": 240, "unit": "°"}
